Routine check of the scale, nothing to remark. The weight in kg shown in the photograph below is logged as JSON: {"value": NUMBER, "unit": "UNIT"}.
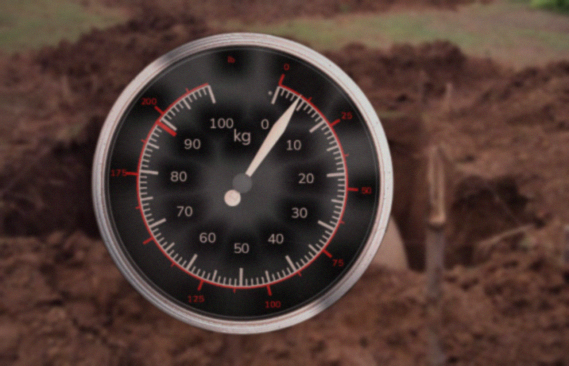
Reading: {"value": 4, "unit": "kg"}
